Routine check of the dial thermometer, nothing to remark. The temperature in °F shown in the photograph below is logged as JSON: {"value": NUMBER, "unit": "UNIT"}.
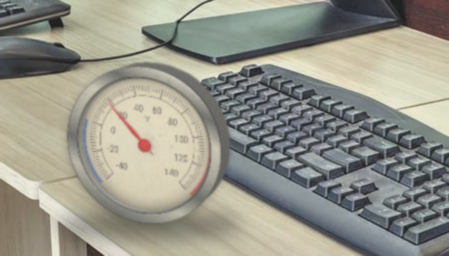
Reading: {"value": 20, "unit": "°F"}
